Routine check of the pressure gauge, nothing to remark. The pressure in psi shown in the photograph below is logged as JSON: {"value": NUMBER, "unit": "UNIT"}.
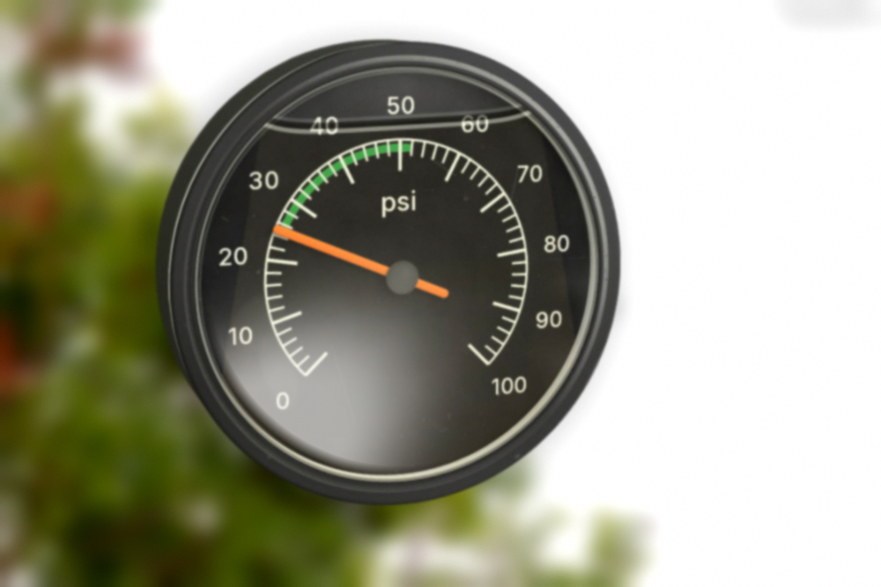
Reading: {"value": 25, "unit": "psi"}
